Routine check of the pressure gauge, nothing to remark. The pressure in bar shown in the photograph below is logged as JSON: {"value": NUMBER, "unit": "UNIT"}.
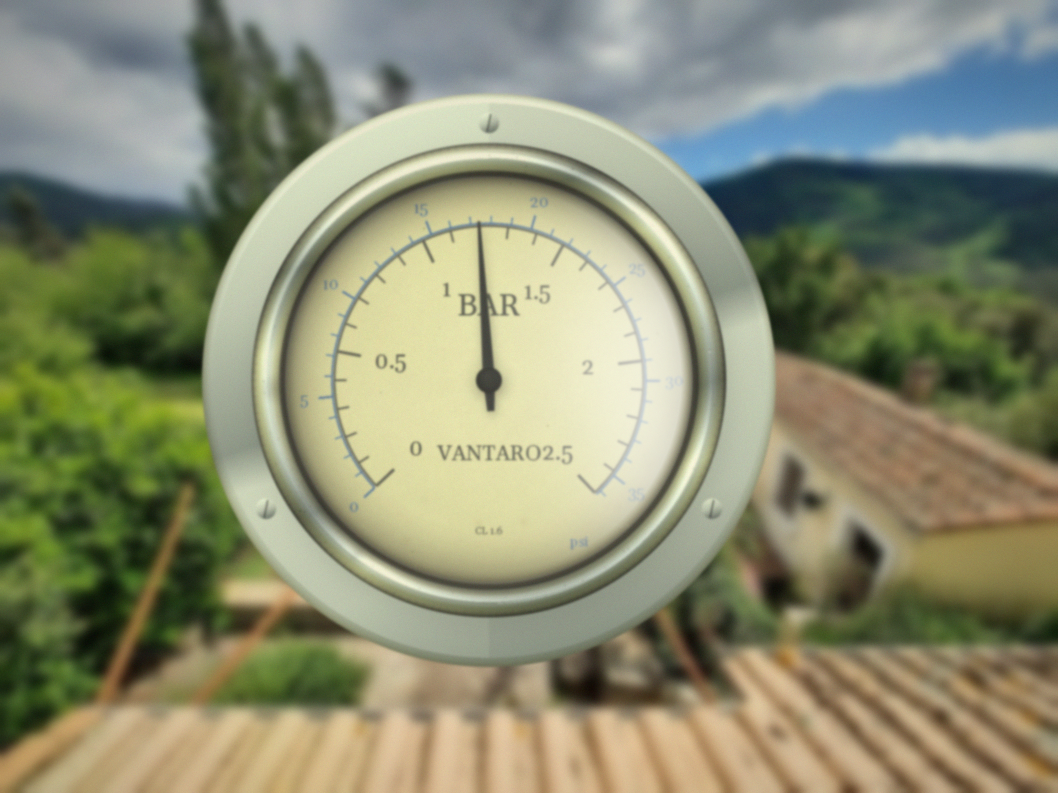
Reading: {"value": 1.2, "unit": "bar"}
